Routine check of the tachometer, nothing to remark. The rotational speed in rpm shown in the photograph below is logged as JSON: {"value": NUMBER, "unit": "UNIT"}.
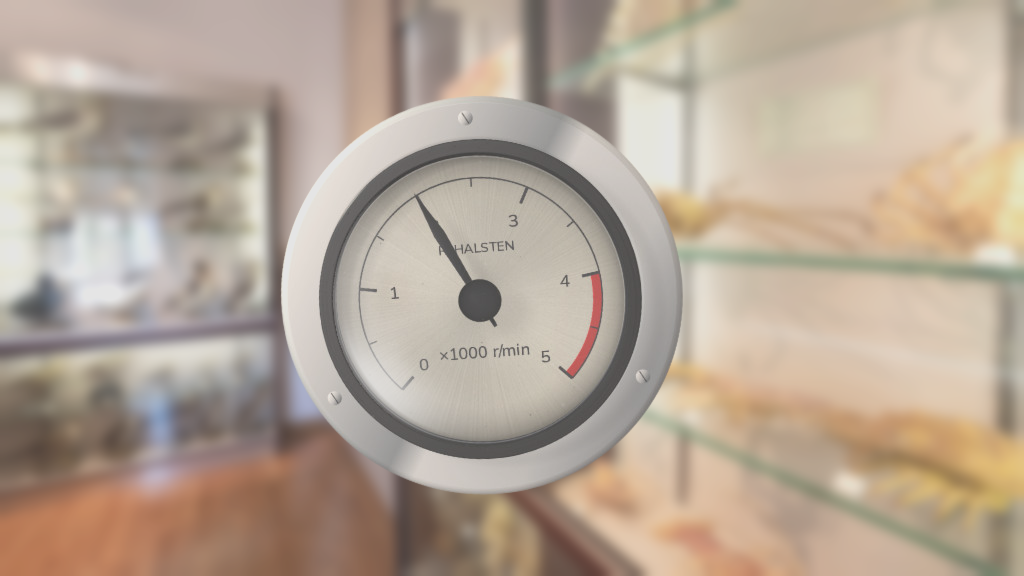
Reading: {"value": 2000, "unit": "rpm"}
